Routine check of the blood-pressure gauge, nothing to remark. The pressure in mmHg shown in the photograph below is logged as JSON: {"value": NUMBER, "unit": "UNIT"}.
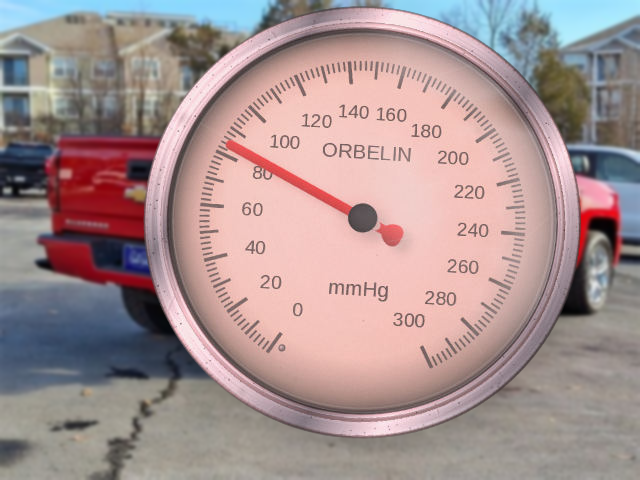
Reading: {"value": 84, "unit": "mmHg"}
